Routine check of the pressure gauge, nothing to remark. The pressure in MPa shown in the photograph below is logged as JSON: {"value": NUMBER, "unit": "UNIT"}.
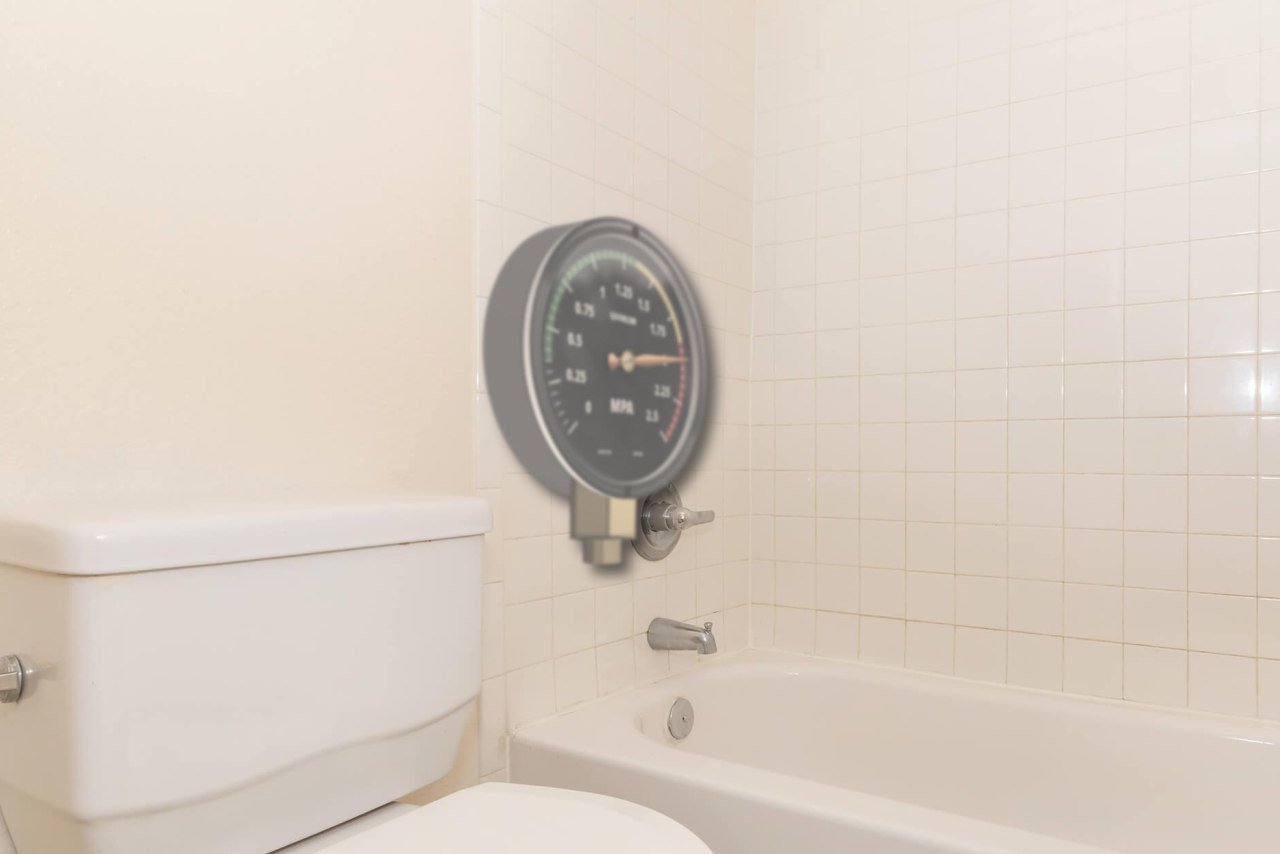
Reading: {"value": 2, "unit": "MPa"}
